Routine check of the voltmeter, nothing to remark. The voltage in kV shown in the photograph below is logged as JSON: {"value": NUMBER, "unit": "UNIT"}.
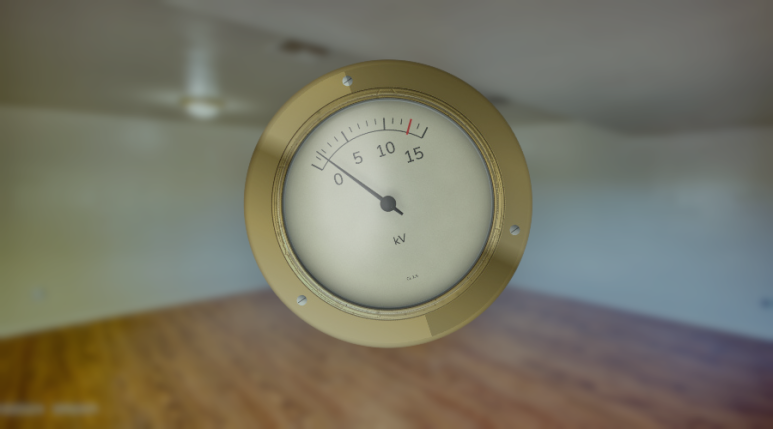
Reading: {"value": 1.5, "unit": "kV"}
